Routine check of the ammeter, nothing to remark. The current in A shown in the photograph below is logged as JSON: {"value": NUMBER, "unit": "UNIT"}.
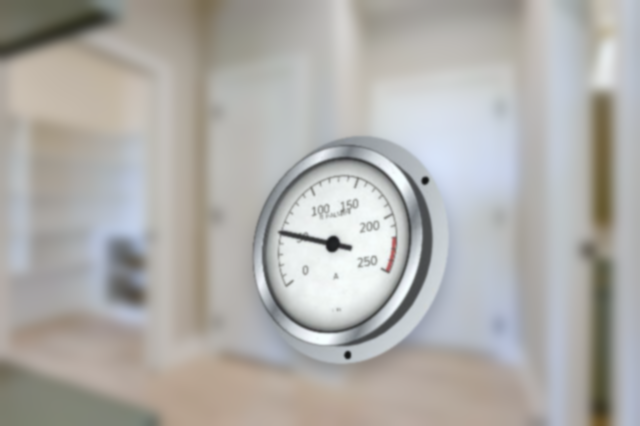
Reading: {"value": 50, "unit": "A"}
